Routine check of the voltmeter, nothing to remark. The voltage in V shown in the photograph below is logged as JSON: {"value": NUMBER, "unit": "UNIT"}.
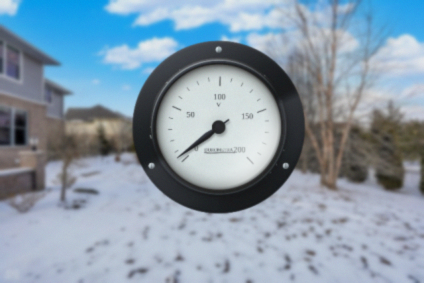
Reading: {"value": 5, "unit": "V"}
